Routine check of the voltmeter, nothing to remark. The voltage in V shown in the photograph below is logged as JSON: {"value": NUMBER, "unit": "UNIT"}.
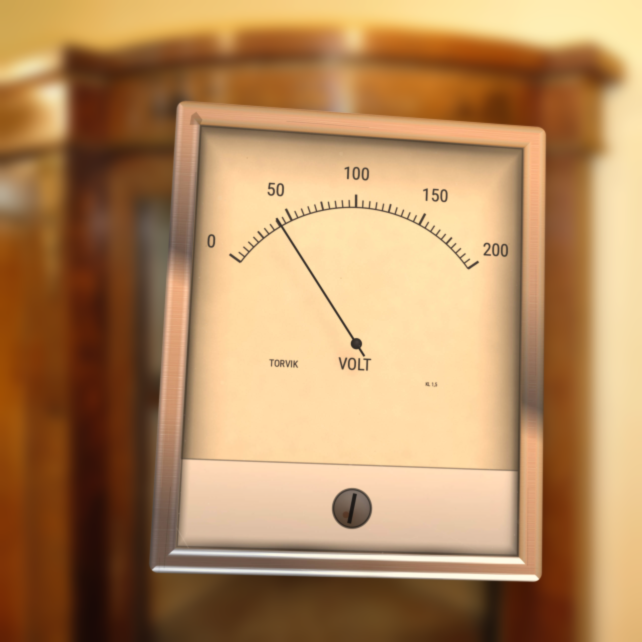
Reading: {"value": 40, "unit": "V"}
